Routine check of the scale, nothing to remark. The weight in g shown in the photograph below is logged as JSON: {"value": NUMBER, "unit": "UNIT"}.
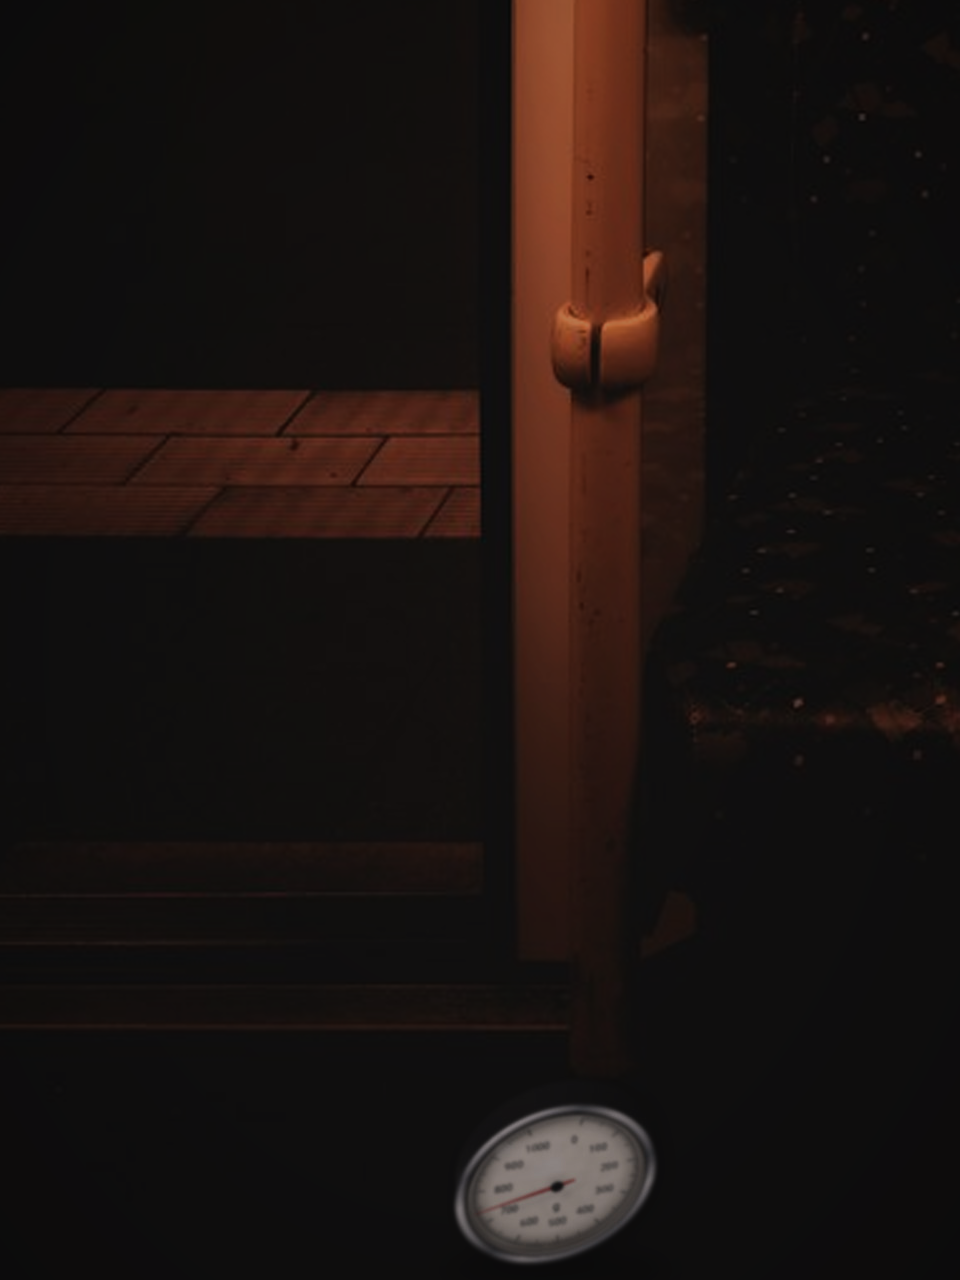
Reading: {"value": 750, "unit": "g"}
